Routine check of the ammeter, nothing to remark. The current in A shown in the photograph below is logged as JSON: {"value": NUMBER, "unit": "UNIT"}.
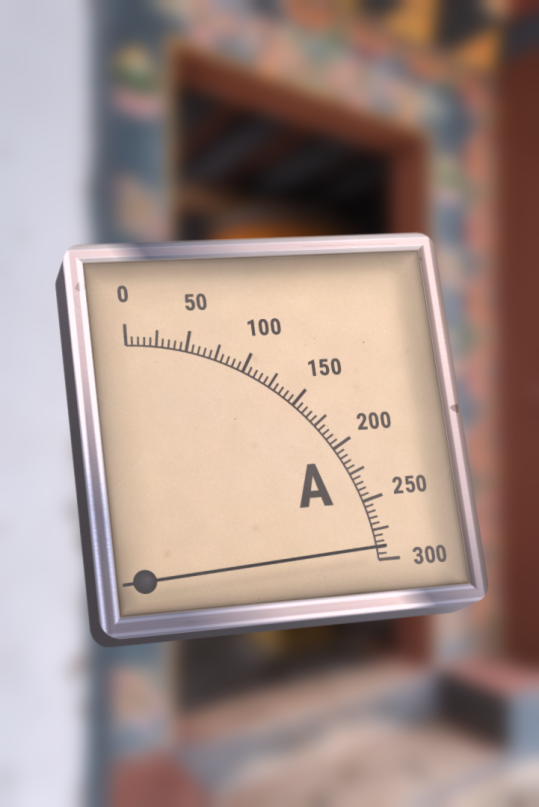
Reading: {"value": 290, "unit": "A"}
